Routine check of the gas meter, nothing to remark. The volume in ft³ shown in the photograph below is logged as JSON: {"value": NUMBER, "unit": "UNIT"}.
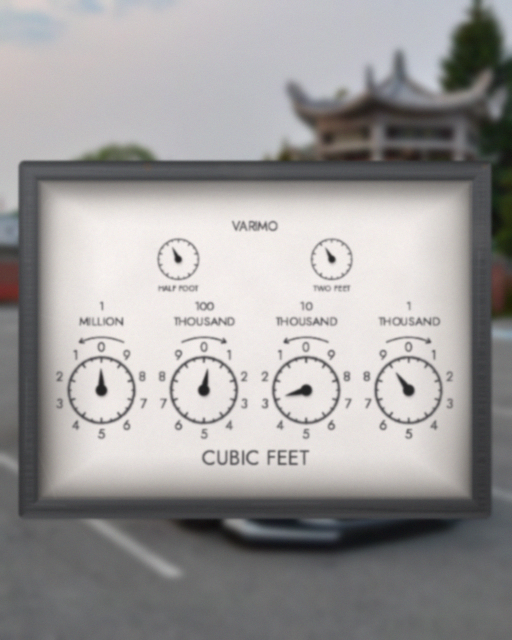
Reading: {"value": 2900, "unit": "ft³"}
